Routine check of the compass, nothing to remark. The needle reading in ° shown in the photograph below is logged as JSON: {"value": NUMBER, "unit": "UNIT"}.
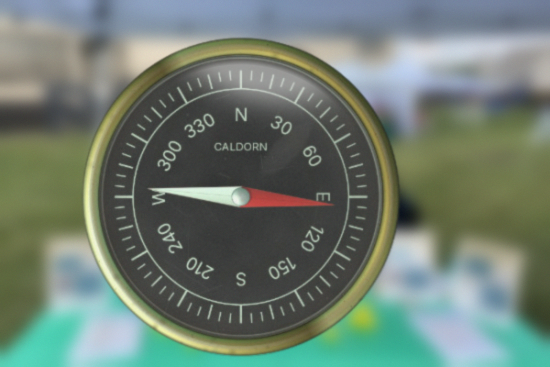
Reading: {"value": 95, "unit": "°"}
